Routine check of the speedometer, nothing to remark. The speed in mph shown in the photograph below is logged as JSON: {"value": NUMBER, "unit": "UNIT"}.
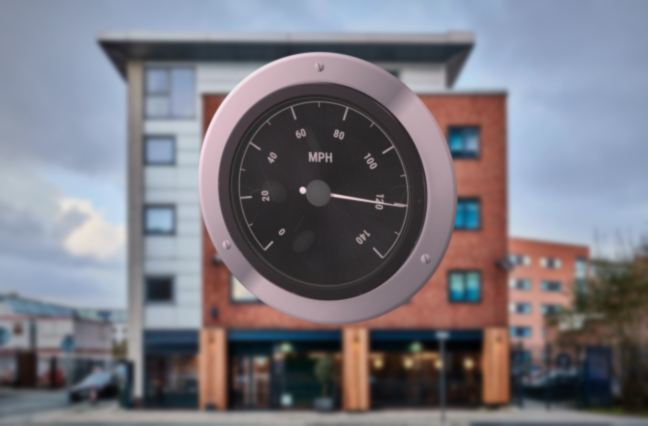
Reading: {"value": 120, "unit": "mph"}
